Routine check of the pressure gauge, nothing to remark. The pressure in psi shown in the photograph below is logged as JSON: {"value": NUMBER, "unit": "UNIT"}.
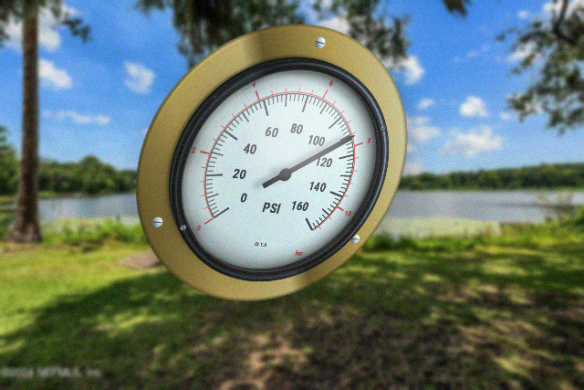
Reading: {"value": 110, "unit": "psi"}
